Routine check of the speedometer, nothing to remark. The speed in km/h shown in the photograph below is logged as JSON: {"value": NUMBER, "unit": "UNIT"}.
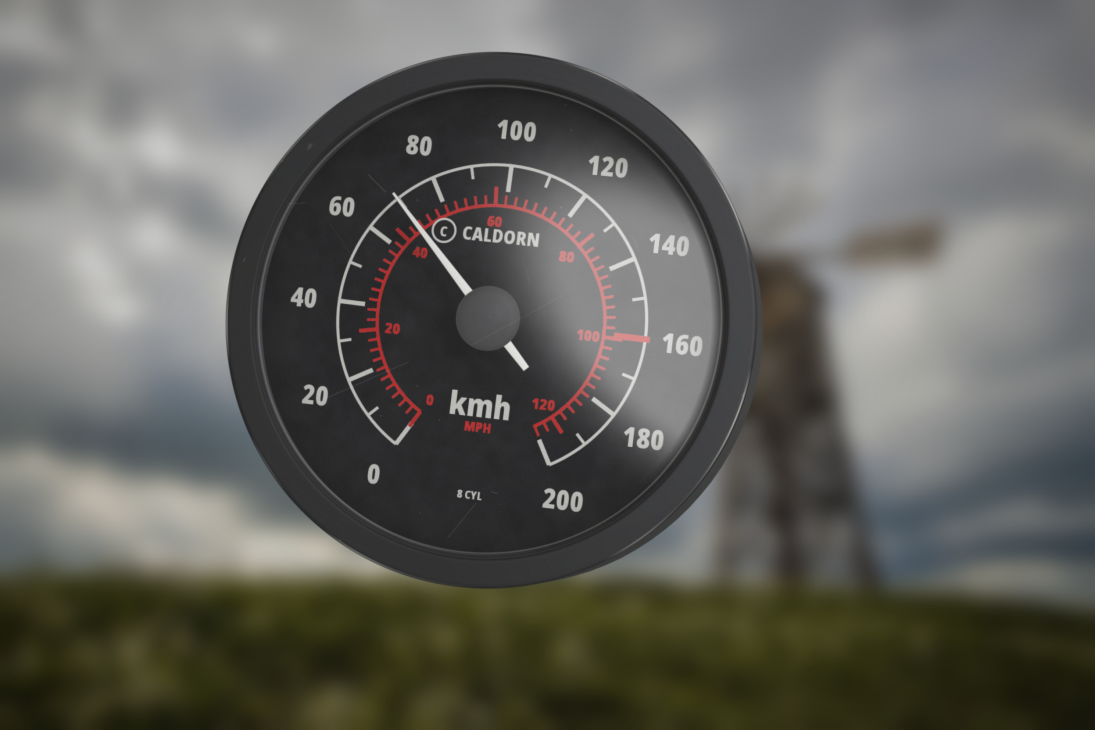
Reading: {"value": 70, "unit": "km/h"}
